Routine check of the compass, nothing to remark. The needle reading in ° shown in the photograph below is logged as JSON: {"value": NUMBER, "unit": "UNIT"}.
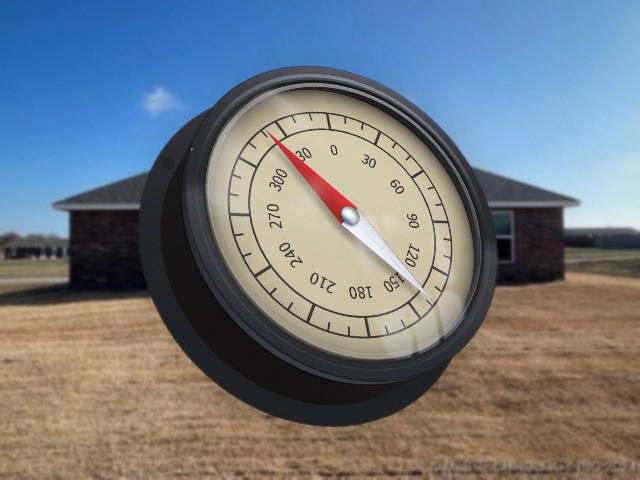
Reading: {"value": 320, "unit": "°"}
